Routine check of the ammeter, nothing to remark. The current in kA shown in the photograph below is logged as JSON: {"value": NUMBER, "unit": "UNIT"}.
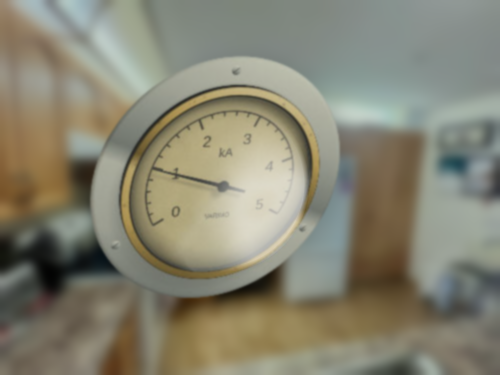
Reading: {"value": 1, "unit": "kA"}
